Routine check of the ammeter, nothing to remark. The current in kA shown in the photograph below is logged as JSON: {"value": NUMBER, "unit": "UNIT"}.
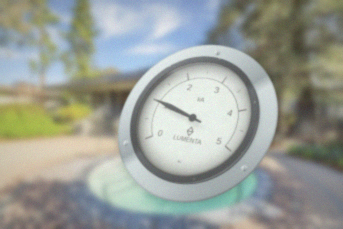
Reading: {"value": 1, "unit": "kA"}
